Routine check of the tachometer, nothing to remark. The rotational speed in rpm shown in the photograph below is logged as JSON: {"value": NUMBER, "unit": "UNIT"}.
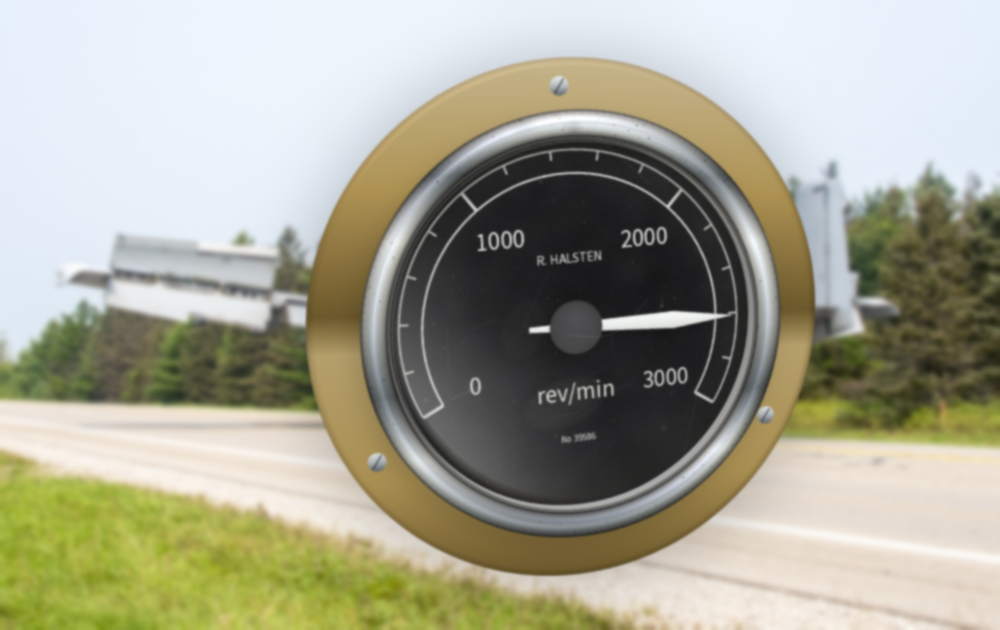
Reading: {"value": 2600, "unit": "rpm"}
